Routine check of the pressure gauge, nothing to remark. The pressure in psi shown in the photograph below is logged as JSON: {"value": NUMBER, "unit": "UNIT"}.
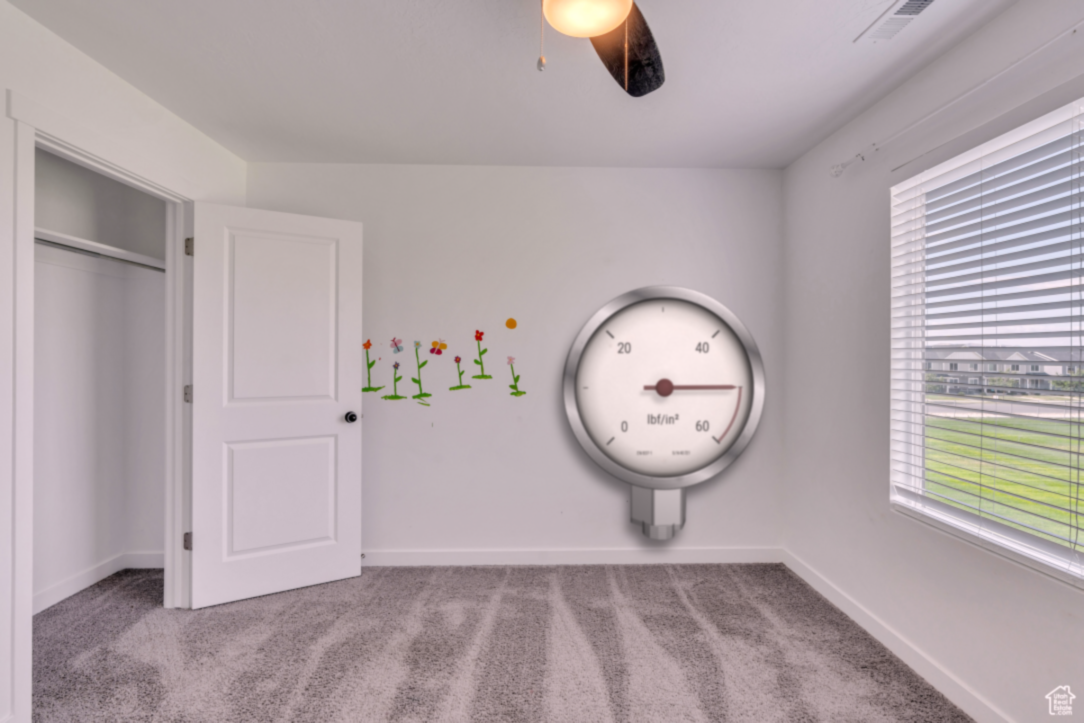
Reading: {"value": 50, "unit": "psi"}
